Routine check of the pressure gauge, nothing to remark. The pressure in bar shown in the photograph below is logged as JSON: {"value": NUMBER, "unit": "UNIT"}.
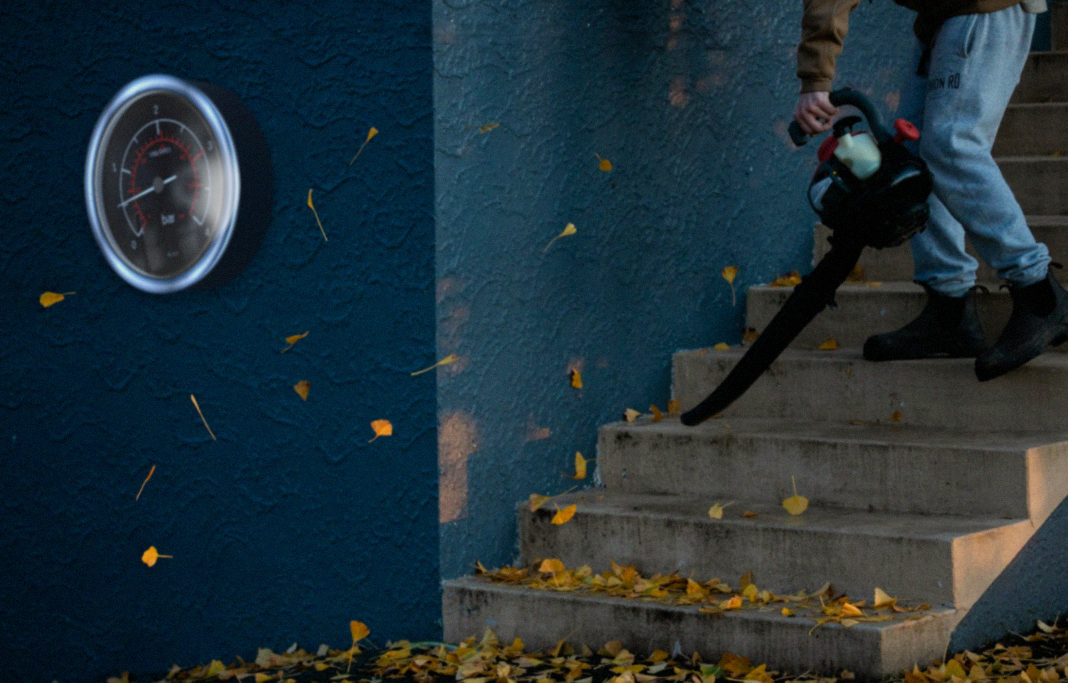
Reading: {"value": 0.5, "unit": "bar"}
